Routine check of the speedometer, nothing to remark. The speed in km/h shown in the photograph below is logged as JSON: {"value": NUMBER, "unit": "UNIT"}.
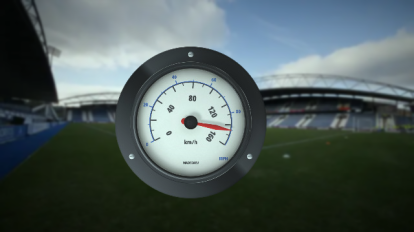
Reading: {"value": 145, "unit": "km/h"}
